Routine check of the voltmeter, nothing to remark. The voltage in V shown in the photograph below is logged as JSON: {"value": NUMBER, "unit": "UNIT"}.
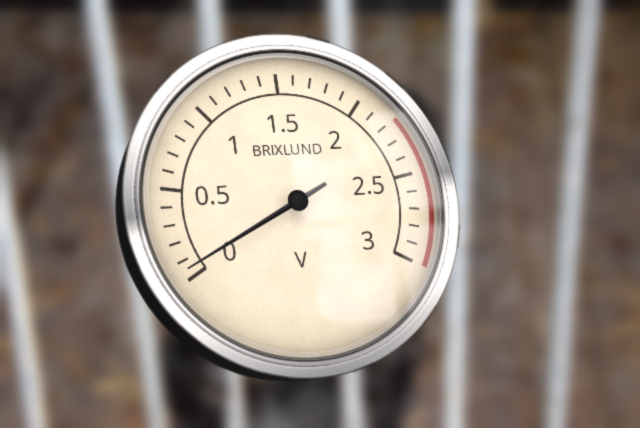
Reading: {"value": 0.05, "unit": "V"}
